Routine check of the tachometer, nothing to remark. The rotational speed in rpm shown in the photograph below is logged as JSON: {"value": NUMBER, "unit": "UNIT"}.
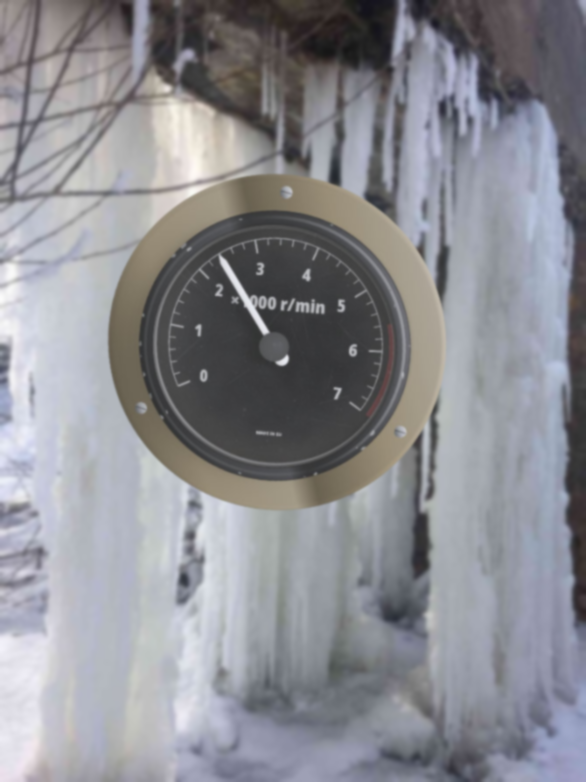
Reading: {"value": 2400, "unit": "rpm"}
